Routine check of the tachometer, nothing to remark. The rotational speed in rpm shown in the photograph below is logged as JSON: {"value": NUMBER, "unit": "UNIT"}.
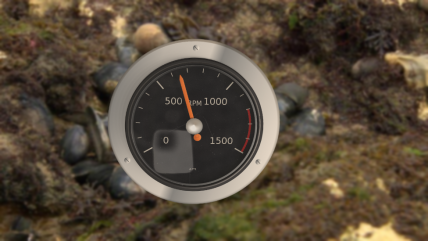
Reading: {"value": 650, "unit": "rpm"}
